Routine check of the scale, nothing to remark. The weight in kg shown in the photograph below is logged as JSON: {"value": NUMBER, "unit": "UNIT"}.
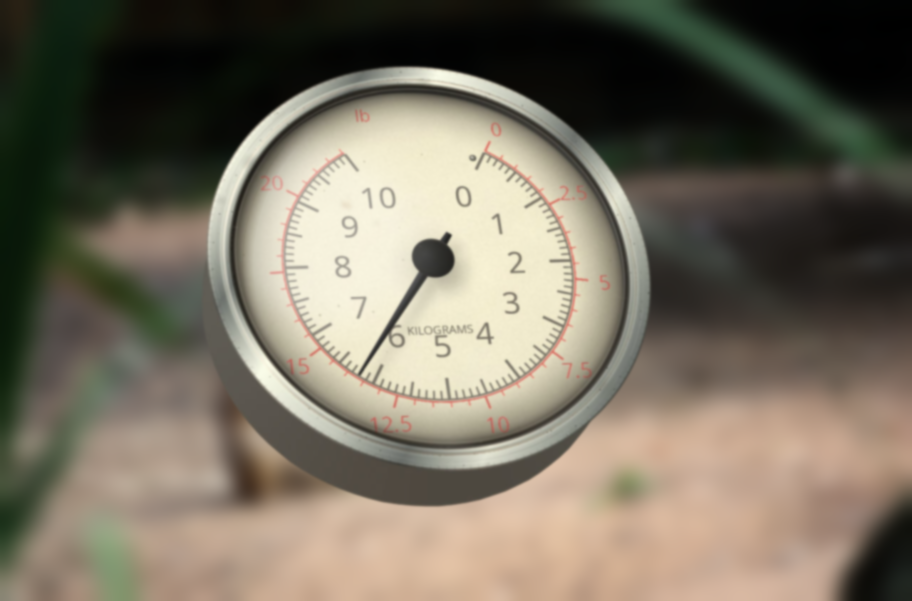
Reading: {"value": 6.2, "unit": "kg"}
